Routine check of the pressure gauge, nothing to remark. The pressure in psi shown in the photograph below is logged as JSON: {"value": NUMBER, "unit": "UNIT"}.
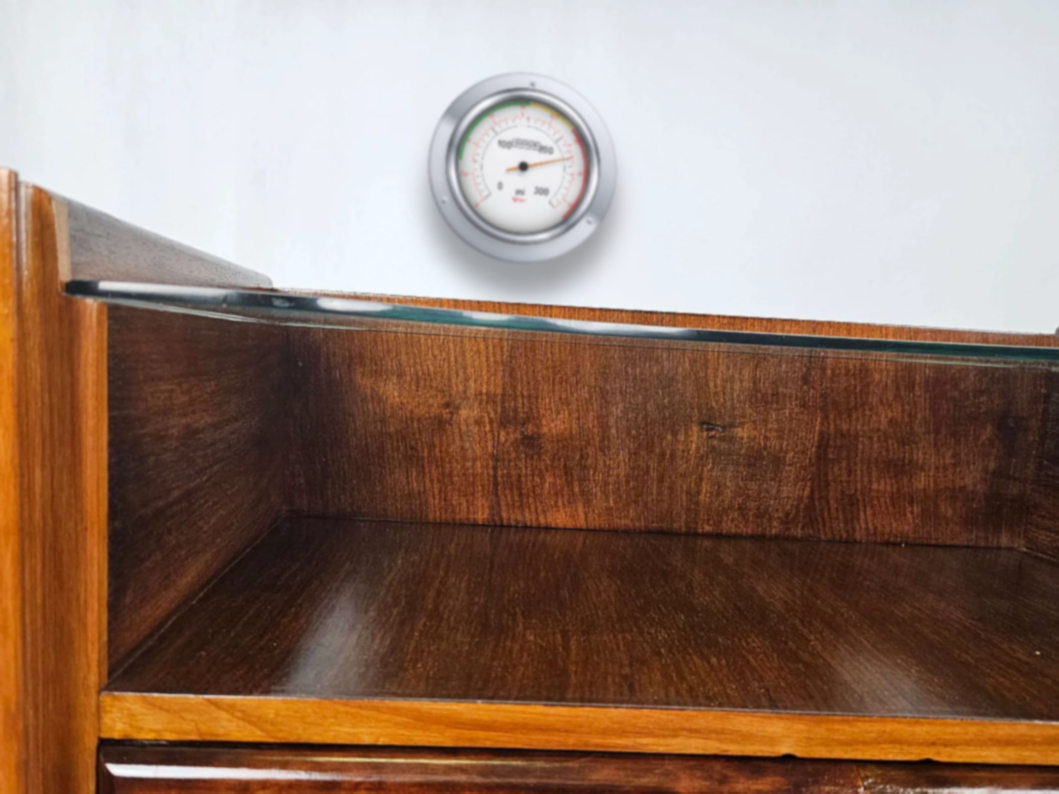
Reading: {"value": 230, "unit": "psi"}
